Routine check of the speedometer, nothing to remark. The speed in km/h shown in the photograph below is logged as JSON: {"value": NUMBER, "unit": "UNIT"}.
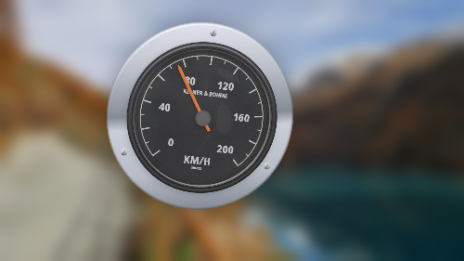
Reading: {"value": 75, "unit": "km/h"}
